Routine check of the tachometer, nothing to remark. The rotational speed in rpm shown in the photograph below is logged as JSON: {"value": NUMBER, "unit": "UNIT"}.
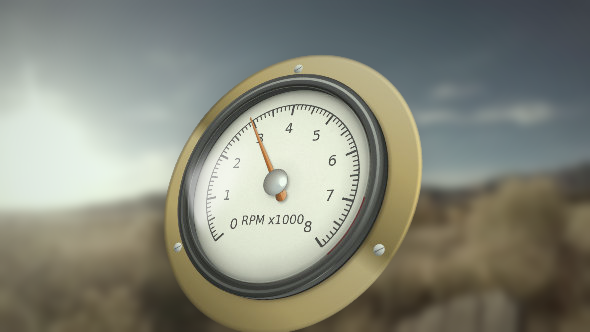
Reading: {"value": 3000, "unit": "rpm"}
